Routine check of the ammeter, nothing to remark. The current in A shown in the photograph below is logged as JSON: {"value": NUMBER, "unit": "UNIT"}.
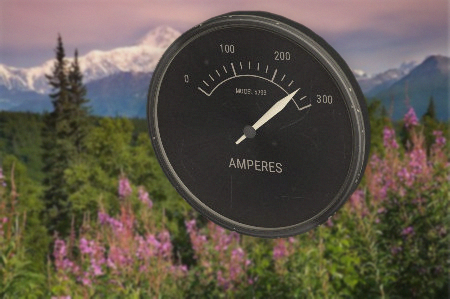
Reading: {"value": 260, "unit": "A"}
